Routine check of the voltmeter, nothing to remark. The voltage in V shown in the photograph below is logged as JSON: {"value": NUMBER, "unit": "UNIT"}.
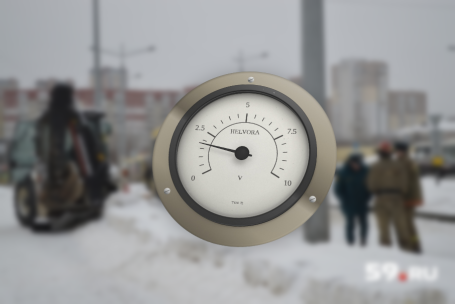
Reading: {"value": 1.75, "unit": "V"}
